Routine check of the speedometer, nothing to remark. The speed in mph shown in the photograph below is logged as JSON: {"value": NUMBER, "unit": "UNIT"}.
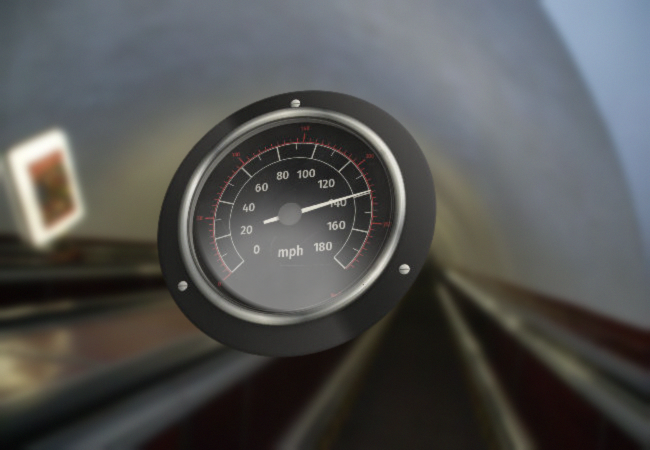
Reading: {"value": 140, "unit": "mph"}
